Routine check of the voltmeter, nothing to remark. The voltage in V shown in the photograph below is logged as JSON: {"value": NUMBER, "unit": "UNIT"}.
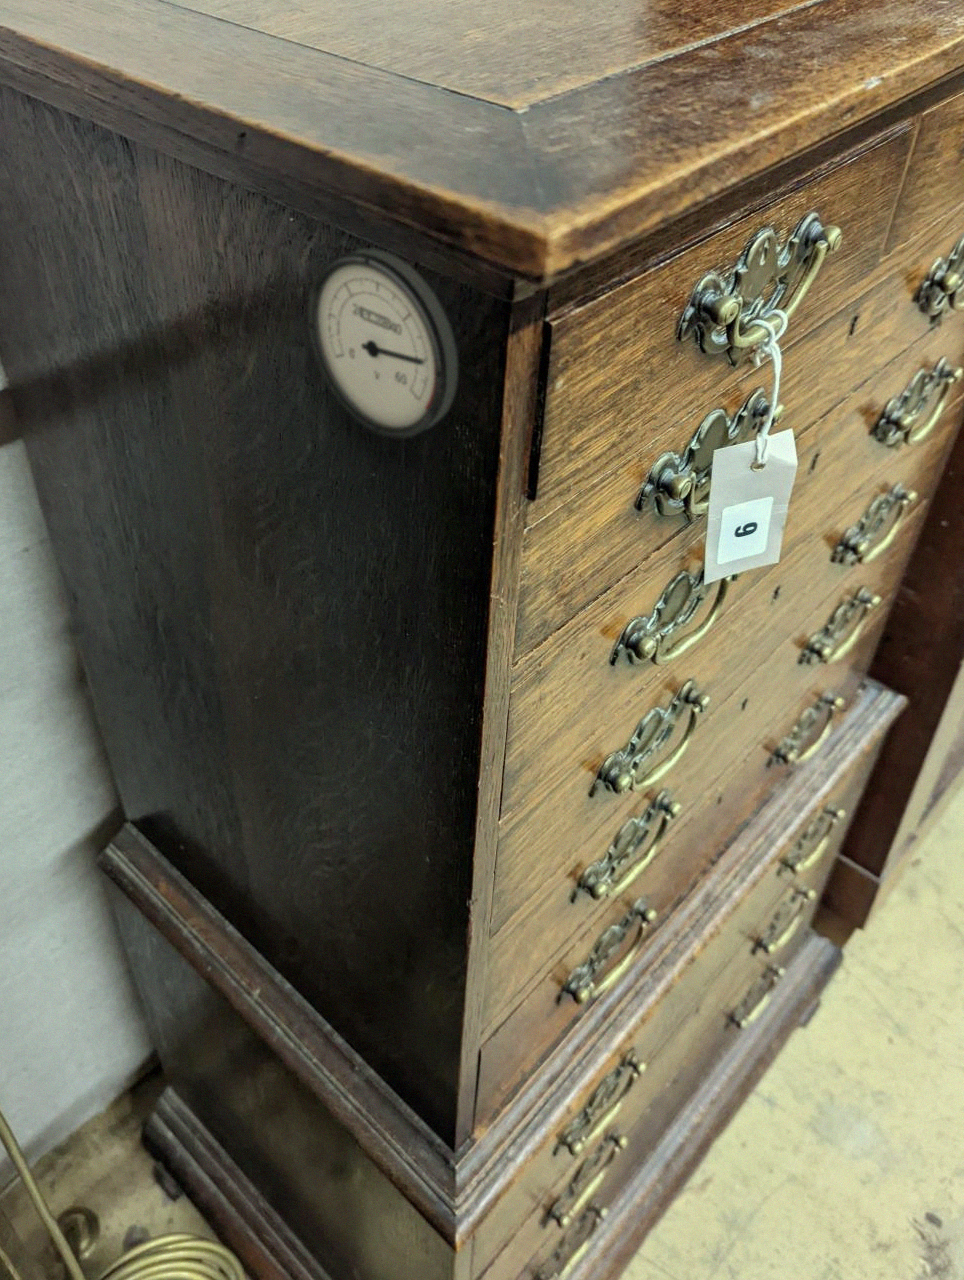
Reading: {"value": 50, "unit": "V"}
